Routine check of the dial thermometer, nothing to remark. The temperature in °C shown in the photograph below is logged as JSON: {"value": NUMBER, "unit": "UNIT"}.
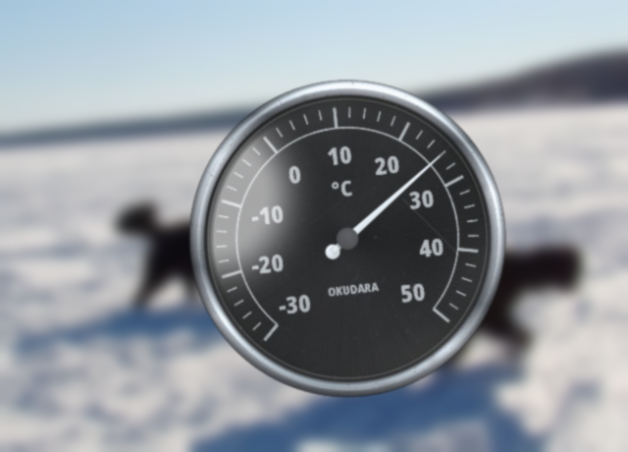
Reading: {"value": 26, "unit": "°C"}
